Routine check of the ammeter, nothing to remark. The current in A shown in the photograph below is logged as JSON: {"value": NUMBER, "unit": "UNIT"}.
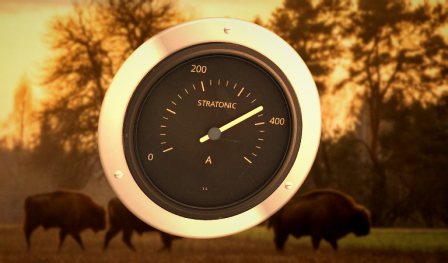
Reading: {"value": 360, "unit": "A"}
